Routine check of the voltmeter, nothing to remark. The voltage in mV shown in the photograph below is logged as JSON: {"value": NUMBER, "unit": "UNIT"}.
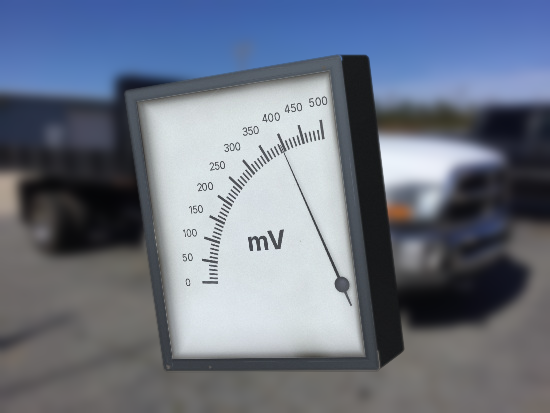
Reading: {"value": 400, "unit": "mV"}
